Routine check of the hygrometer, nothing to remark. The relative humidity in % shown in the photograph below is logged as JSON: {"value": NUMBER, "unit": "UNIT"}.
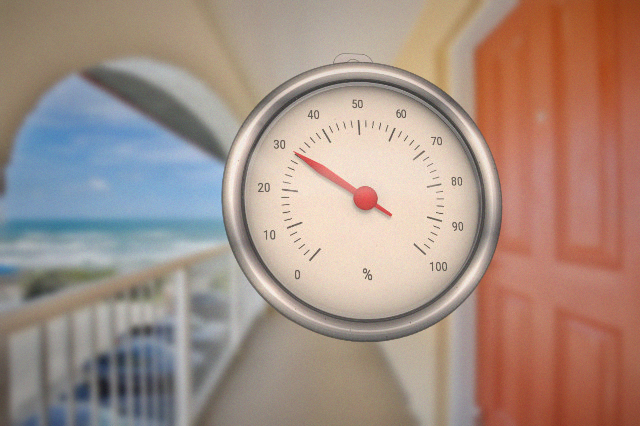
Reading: {"value": 30, "unit": "%"}
